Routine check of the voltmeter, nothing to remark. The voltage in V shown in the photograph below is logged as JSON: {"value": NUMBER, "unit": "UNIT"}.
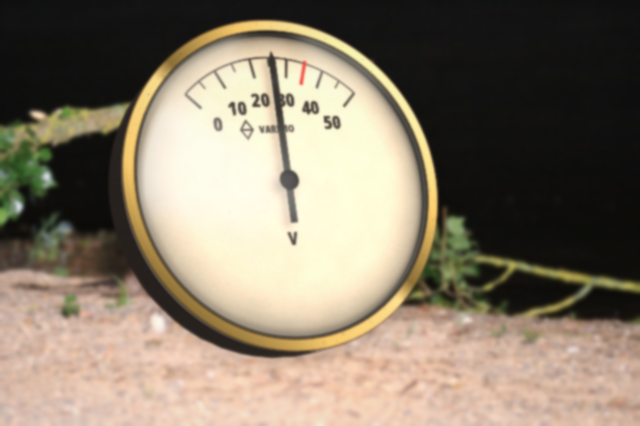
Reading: {"value": 25, "unit": "V"}
